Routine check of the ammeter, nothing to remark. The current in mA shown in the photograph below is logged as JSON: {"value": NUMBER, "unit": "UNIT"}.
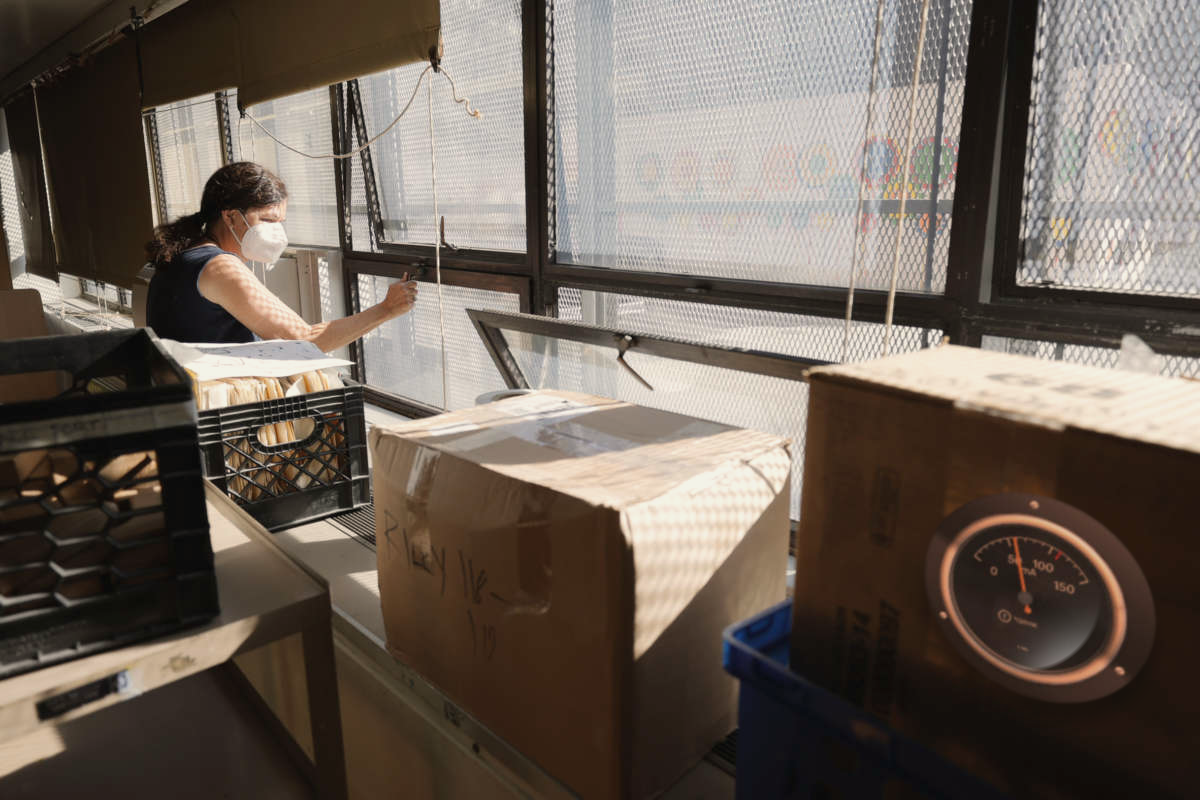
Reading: {"value": 60, "unit": "mA"}
